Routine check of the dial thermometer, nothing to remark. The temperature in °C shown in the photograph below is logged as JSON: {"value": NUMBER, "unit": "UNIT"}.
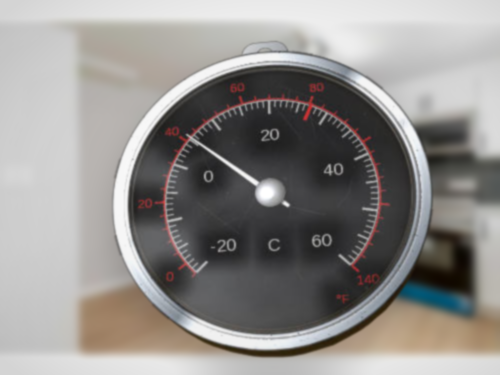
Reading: {"value": 5, "unit": "°C"}
